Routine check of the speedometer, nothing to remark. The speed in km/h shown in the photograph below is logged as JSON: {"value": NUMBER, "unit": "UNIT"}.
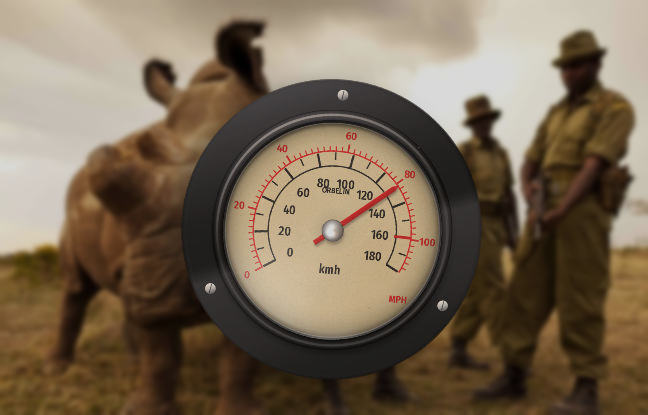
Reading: {"value": 130, "unit": "km/h"}
